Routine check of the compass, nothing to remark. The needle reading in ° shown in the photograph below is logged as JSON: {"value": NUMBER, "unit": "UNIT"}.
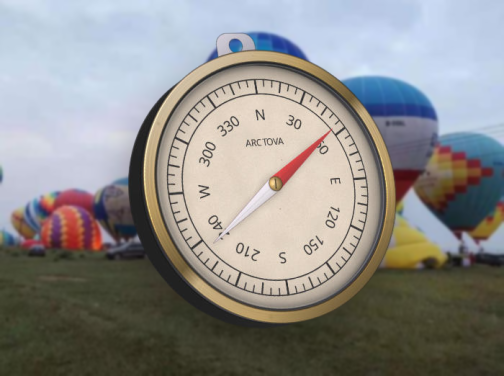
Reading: {"value": 55, "unit": "°"}
